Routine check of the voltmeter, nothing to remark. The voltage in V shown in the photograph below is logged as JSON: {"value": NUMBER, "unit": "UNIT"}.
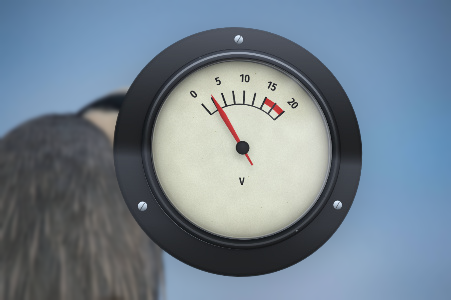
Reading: {"value": 2.5, "unit": "V"}
